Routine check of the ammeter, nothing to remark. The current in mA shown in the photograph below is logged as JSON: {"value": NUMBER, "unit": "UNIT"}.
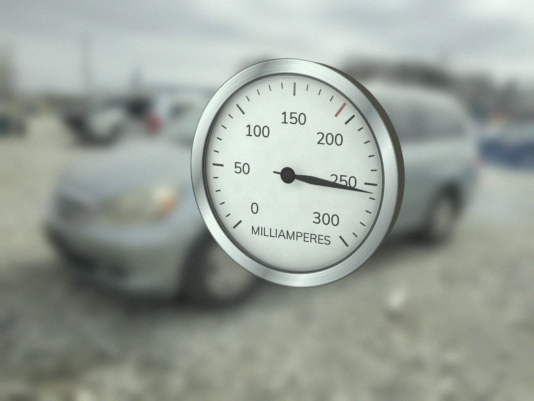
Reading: {"value": 255, "unit": "mA"}
